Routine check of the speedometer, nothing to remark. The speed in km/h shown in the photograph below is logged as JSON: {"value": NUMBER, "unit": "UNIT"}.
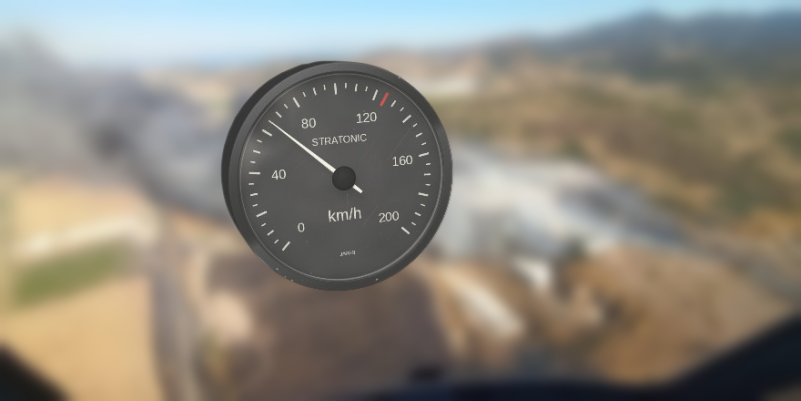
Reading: {"value": 65, "unit": "km/h"}
